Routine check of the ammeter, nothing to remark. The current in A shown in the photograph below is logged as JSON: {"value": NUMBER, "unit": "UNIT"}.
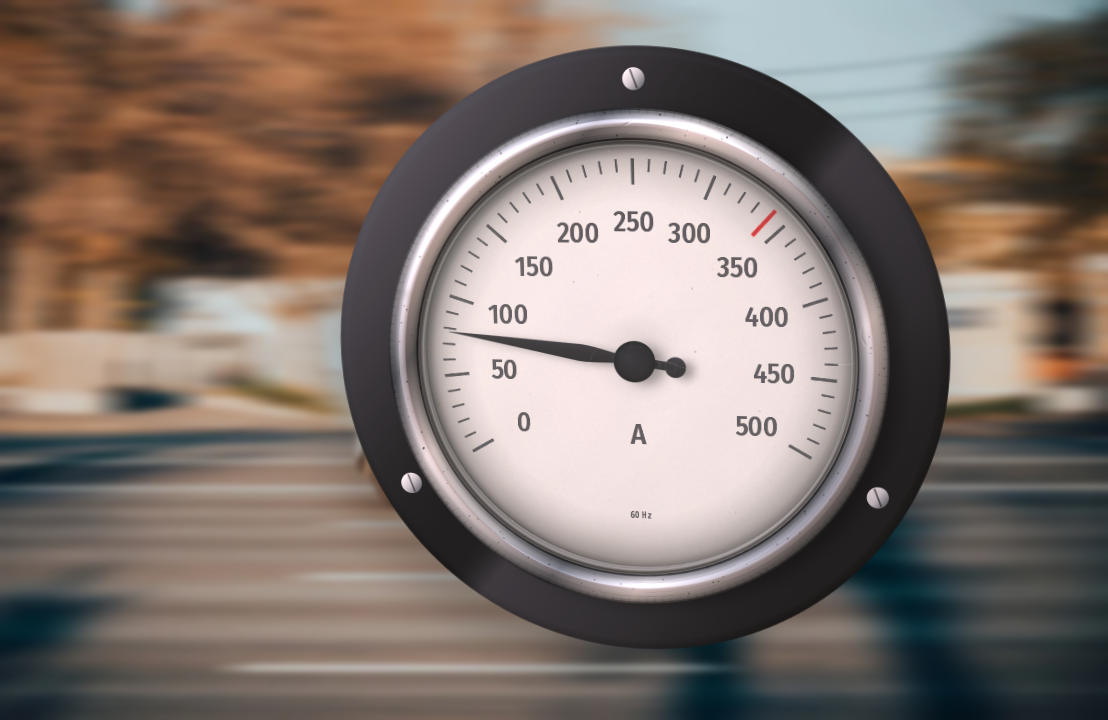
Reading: {"value": 80, "unit": "A"}
